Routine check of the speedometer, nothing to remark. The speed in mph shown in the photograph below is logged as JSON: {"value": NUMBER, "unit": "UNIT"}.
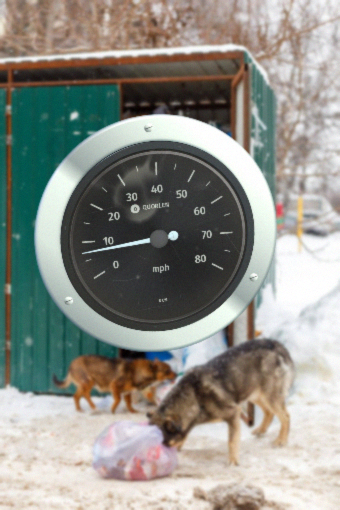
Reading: {"value": 7.5, "unit": "mph"}
